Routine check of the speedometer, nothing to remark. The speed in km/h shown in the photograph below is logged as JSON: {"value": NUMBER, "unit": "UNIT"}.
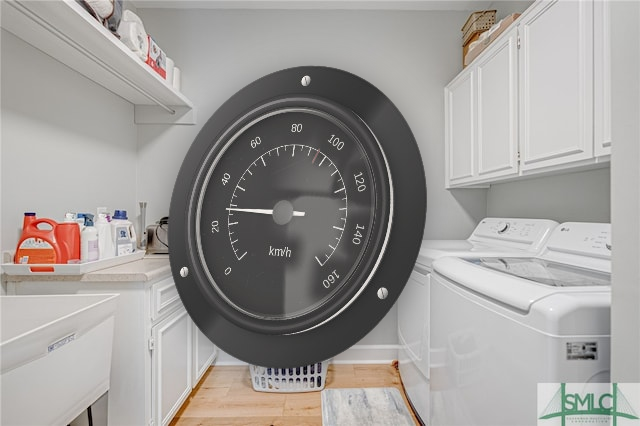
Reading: {"value": 27.5, "unit": "km/h"}
